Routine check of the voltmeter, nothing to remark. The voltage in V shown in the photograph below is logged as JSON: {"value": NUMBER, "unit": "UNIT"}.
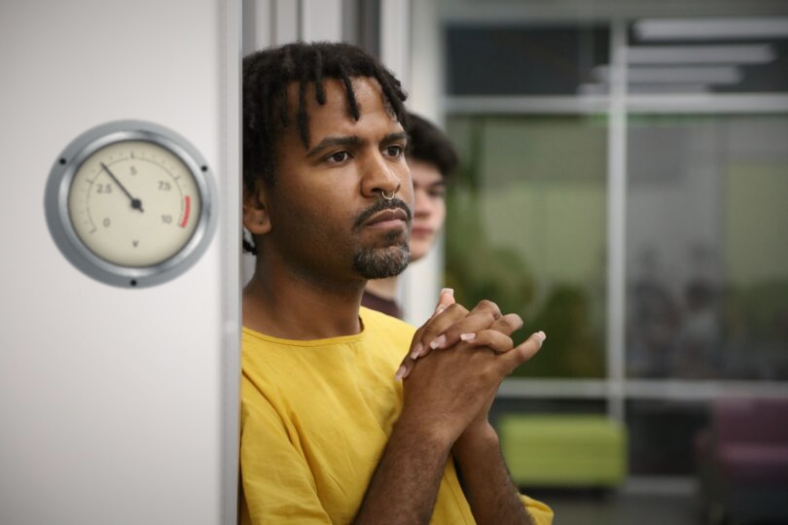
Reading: {"value": 3.5, "unit": "V"}
